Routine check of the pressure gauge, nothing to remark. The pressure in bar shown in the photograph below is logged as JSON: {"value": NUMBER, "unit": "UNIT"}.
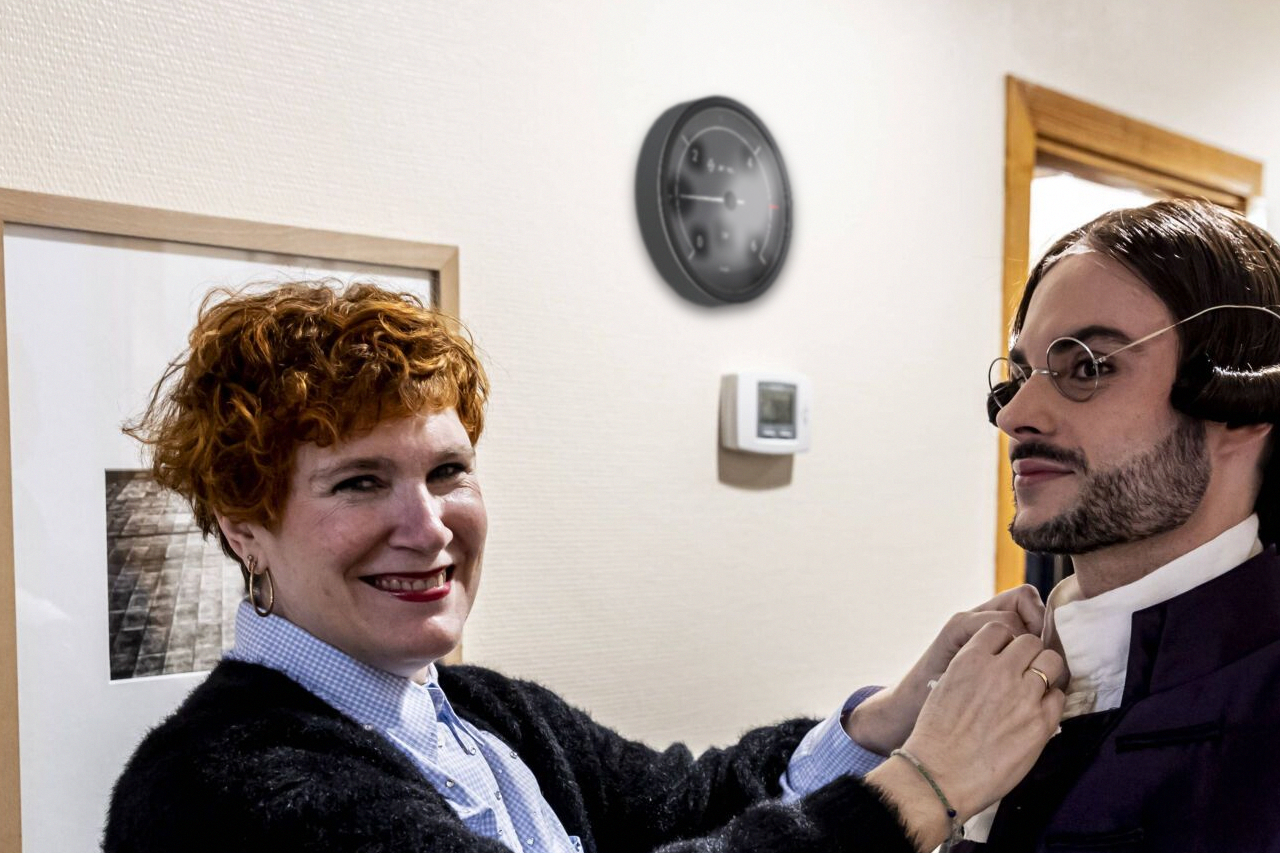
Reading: {"value": 1, "unit": "bar"}
